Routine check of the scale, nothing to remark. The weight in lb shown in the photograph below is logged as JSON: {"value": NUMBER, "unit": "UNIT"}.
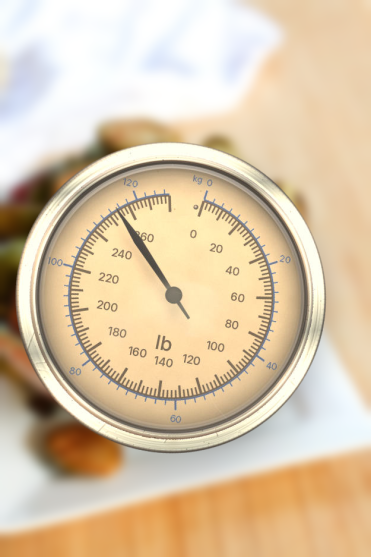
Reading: {"value": 254, "unit": "lb"}
